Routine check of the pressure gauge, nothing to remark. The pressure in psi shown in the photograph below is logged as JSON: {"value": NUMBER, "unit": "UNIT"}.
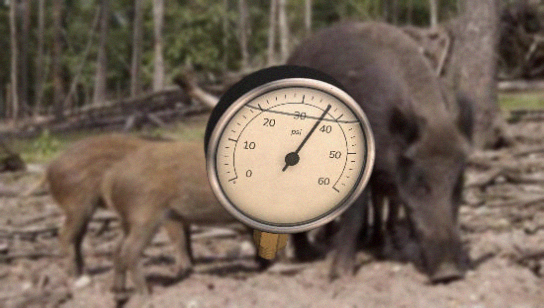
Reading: {"value": 36, "unit": "psi"}
